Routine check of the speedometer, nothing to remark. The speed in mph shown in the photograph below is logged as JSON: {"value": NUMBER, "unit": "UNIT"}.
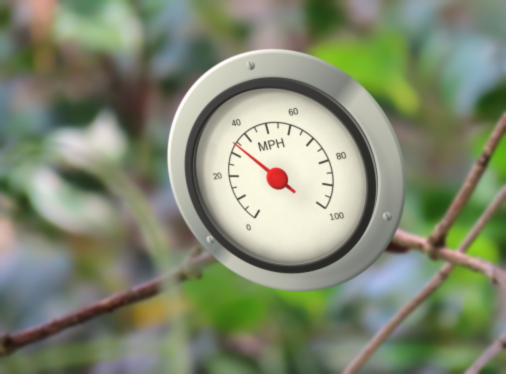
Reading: {"value": 35, "unit": "mph"}
